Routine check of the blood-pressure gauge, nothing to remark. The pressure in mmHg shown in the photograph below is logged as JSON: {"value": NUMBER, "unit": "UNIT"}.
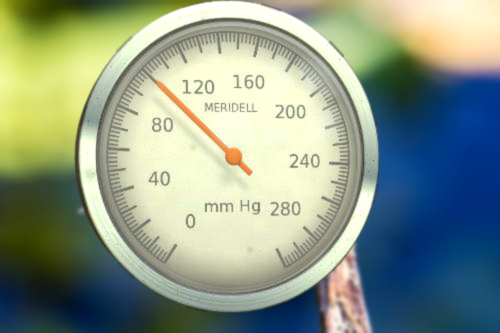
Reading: {"value": 100, "unit": "mmHg"}
